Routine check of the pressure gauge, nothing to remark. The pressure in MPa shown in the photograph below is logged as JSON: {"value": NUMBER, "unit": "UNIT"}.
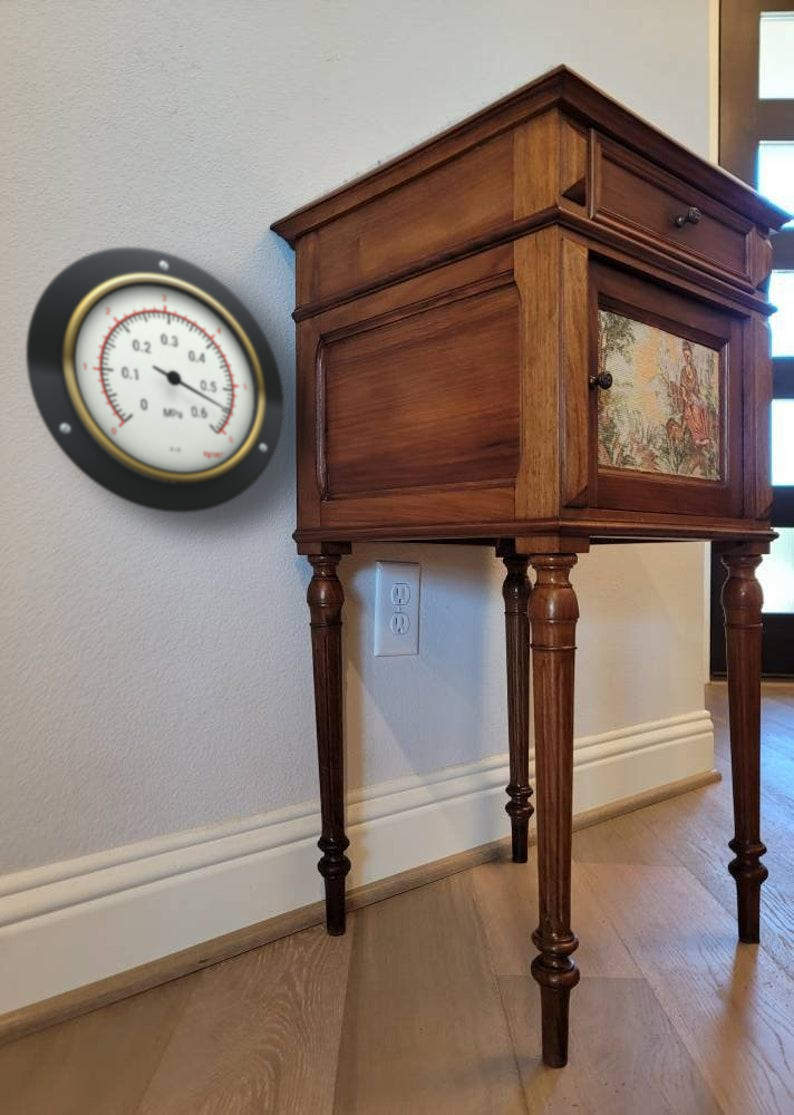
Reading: {"value": 0.55, "unit": "MPa"}
